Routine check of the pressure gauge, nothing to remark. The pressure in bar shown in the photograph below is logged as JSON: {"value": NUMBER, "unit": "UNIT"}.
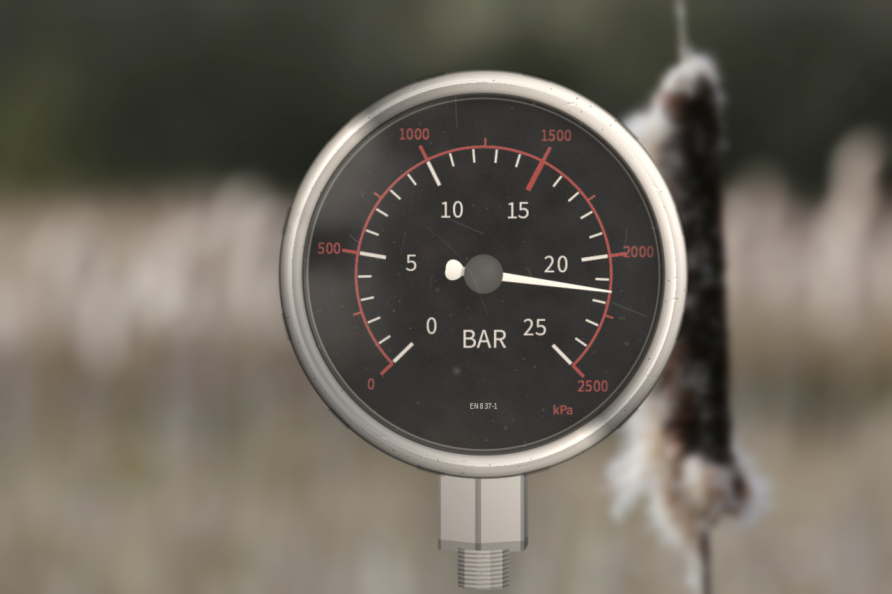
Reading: {"value": 21.5, "unit": "bar"}
